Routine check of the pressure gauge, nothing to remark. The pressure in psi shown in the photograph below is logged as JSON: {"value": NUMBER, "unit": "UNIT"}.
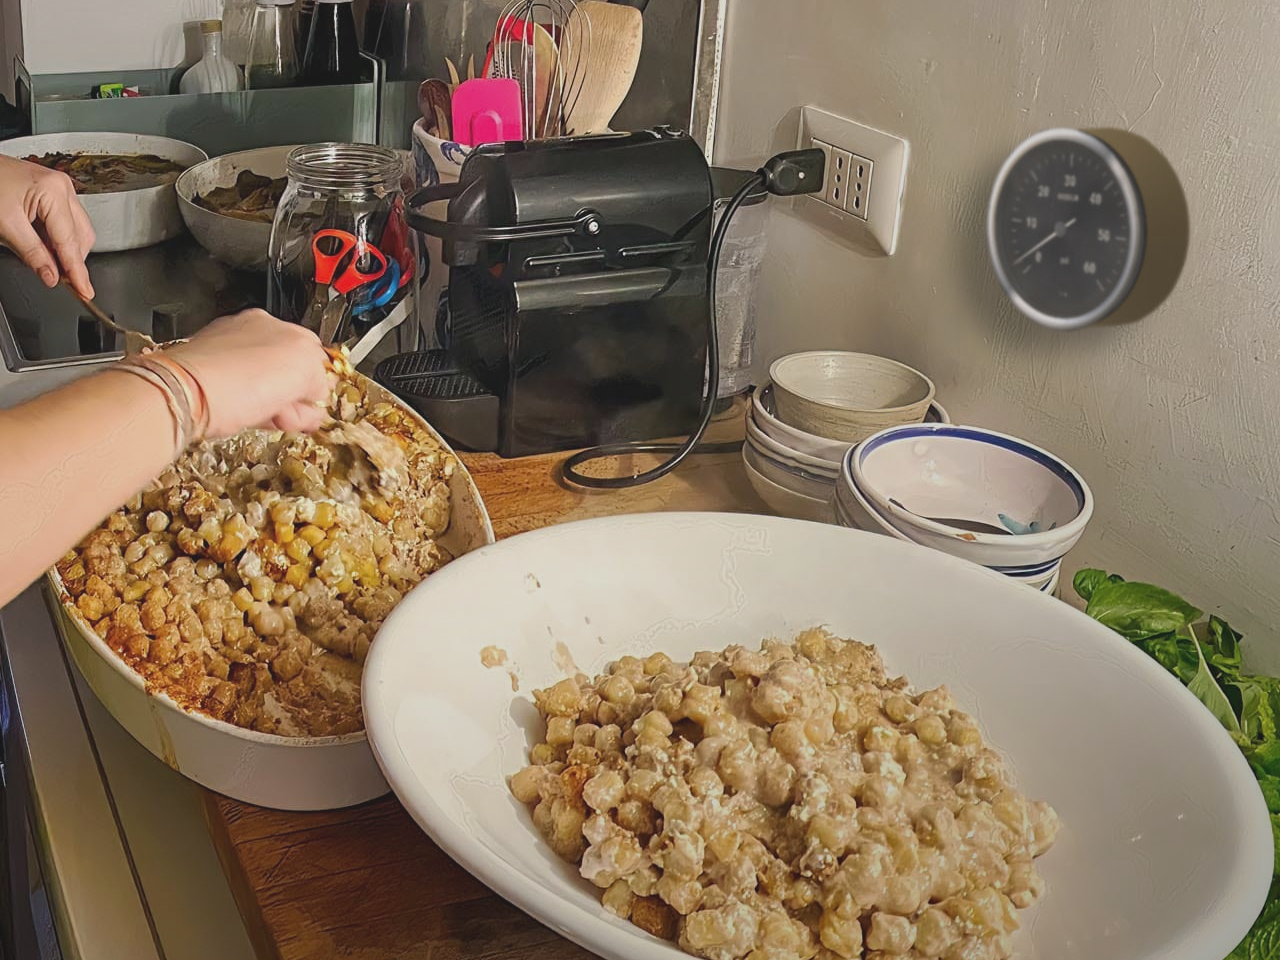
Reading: {"value": 2, "unit": "psi"}
